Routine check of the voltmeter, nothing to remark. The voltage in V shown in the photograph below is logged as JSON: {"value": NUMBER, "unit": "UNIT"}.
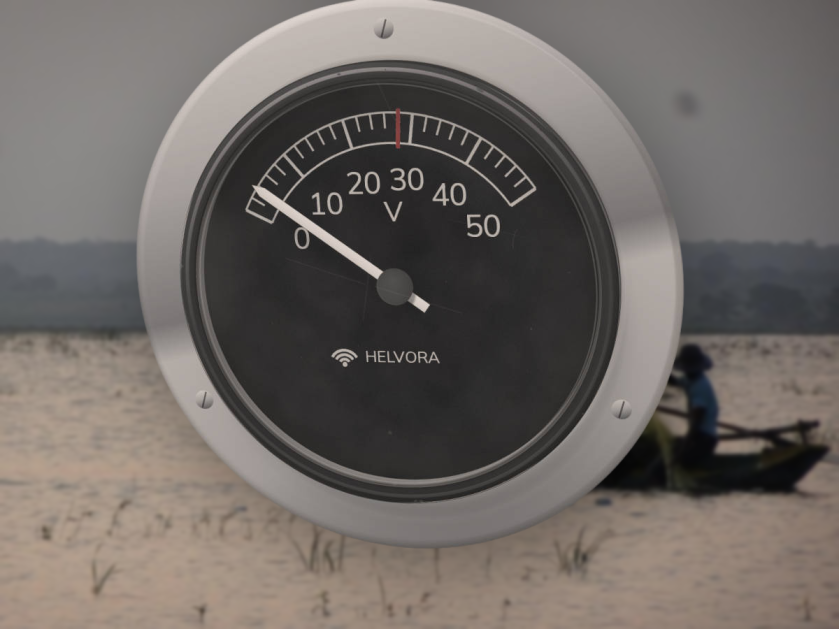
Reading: {"value": 4, "unit": "V"}
